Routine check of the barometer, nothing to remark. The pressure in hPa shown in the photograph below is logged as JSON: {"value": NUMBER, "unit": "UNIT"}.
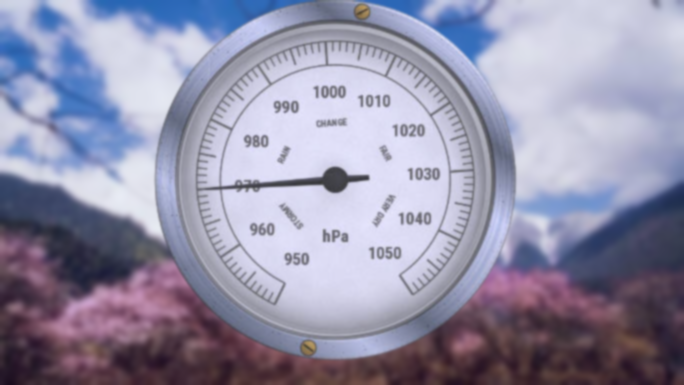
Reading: {"value": 970, "unit": "hPa"}
